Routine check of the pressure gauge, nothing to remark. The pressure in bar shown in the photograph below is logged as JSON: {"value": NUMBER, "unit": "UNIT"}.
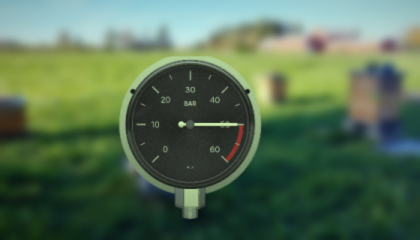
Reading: {"value": 50, "unit": "bar"}
